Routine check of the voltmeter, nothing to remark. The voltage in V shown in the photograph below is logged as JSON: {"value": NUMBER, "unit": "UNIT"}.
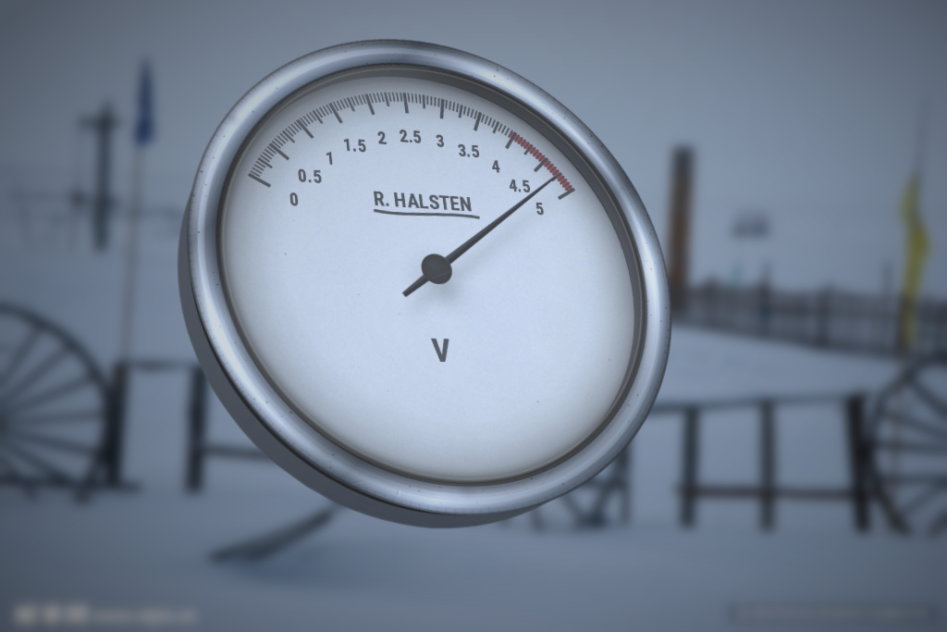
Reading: {"value": 4.75, "unit": "V"}
